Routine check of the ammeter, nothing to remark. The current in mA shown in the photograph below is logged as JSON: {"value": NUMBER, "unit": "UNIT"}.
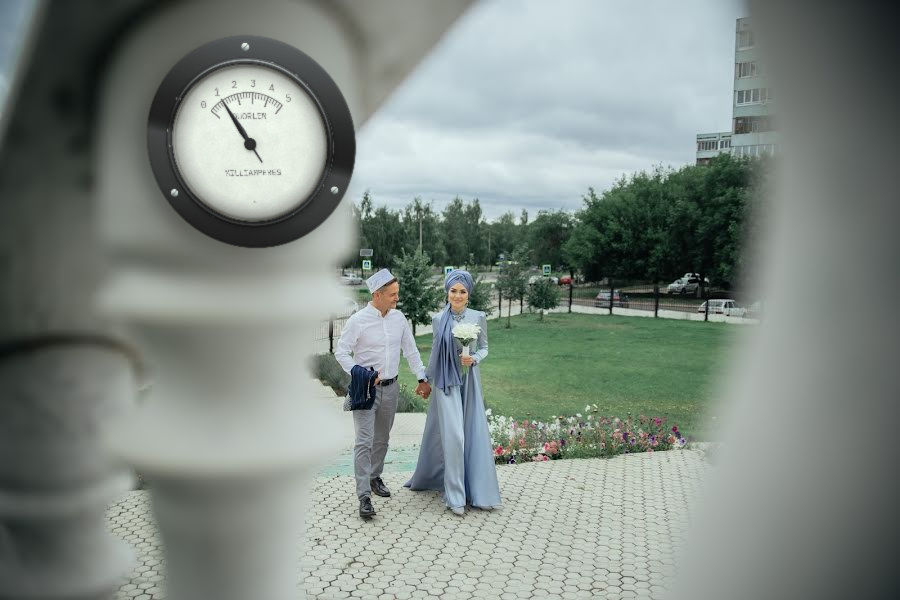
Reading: {"value": 1, "unit": "mA"}
